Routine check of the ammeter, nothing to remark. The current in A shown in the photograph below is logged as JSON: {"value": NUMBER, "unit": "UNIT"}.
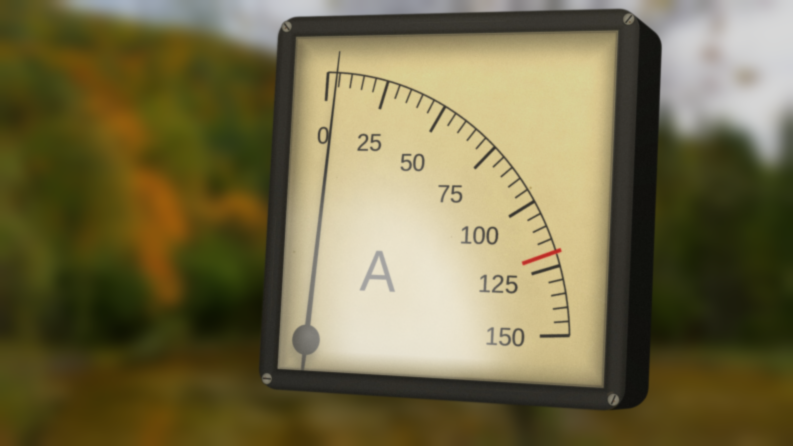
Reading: {"value": 5, "unit": "A"}
